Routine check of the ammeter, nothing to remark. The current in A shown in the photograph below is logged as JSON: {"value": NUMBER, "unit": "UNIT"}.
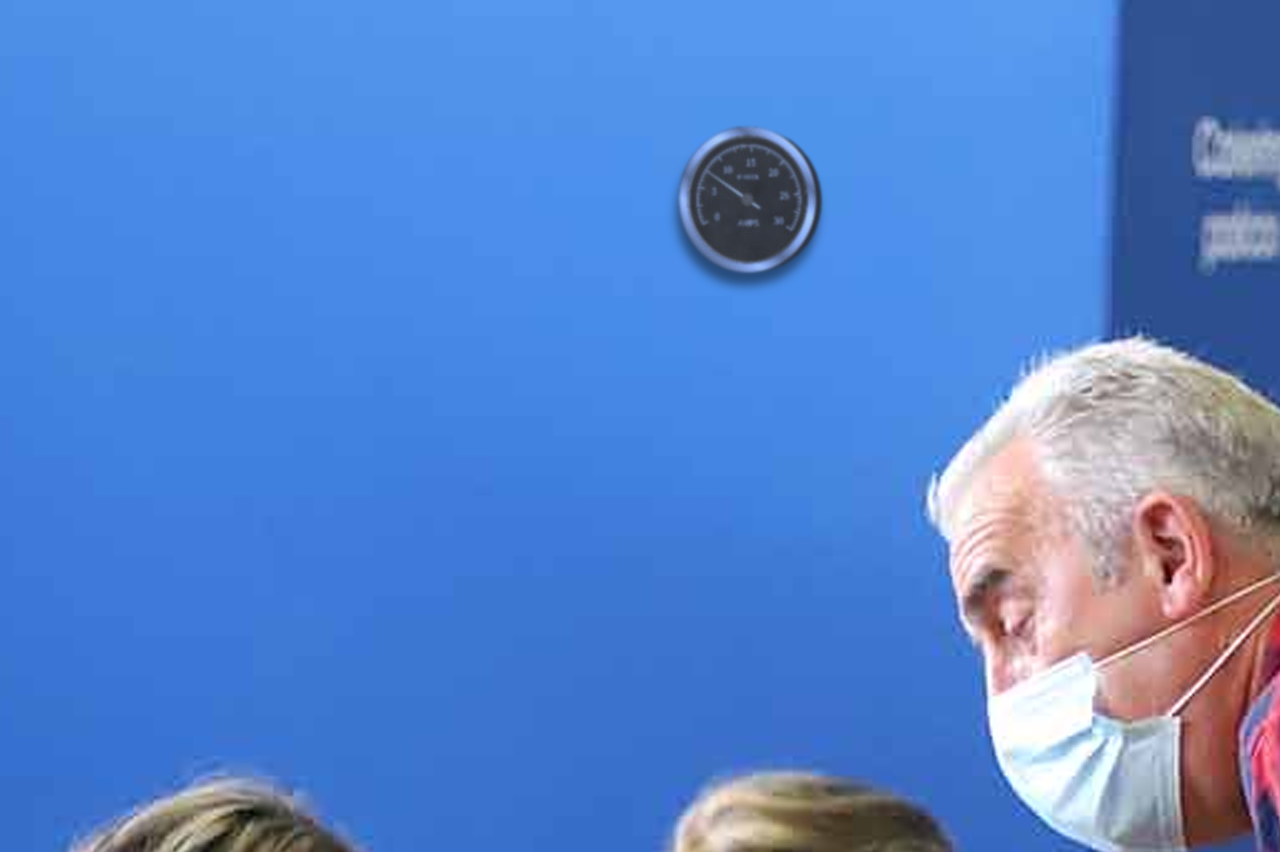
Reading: {"value": 7.5, "unit": "A"}
